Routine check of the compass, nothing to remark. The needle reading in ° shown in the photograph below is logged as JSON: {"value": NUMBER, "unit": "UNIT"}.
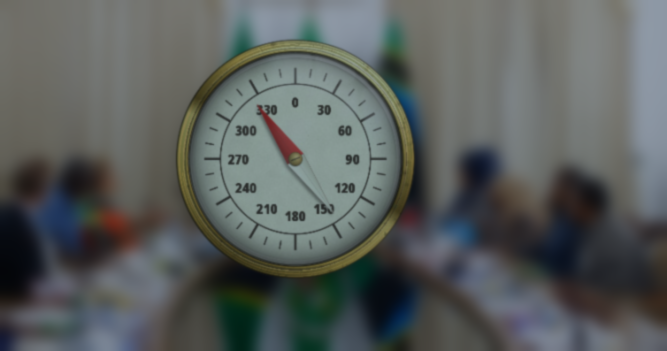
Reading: {"value": 325, "unit": "°"}
